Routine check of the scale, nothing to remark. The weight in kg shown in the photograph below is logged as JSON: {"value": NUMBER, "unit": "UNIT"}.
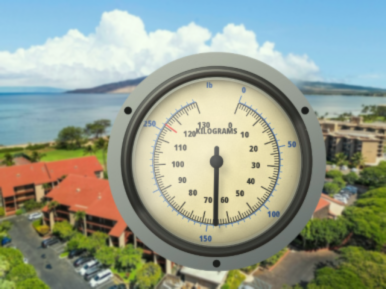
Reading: {"value": 65, "unit": "kg"}
